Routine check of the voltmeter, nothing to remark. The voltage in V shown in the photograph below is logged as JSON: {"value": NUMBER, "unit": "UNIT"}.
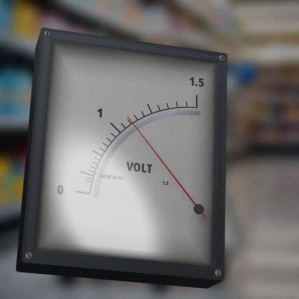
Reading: {"value": 1.1, "unit": "V"}
